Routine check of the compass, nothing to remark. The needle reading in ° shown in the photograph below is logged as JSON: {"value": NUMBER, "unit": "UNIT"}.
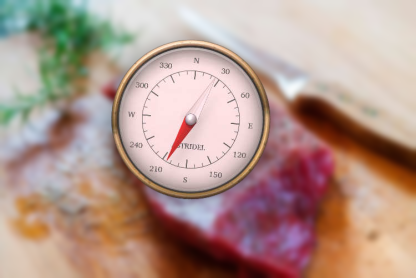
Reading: {"value": 205, "unit": "°"}
